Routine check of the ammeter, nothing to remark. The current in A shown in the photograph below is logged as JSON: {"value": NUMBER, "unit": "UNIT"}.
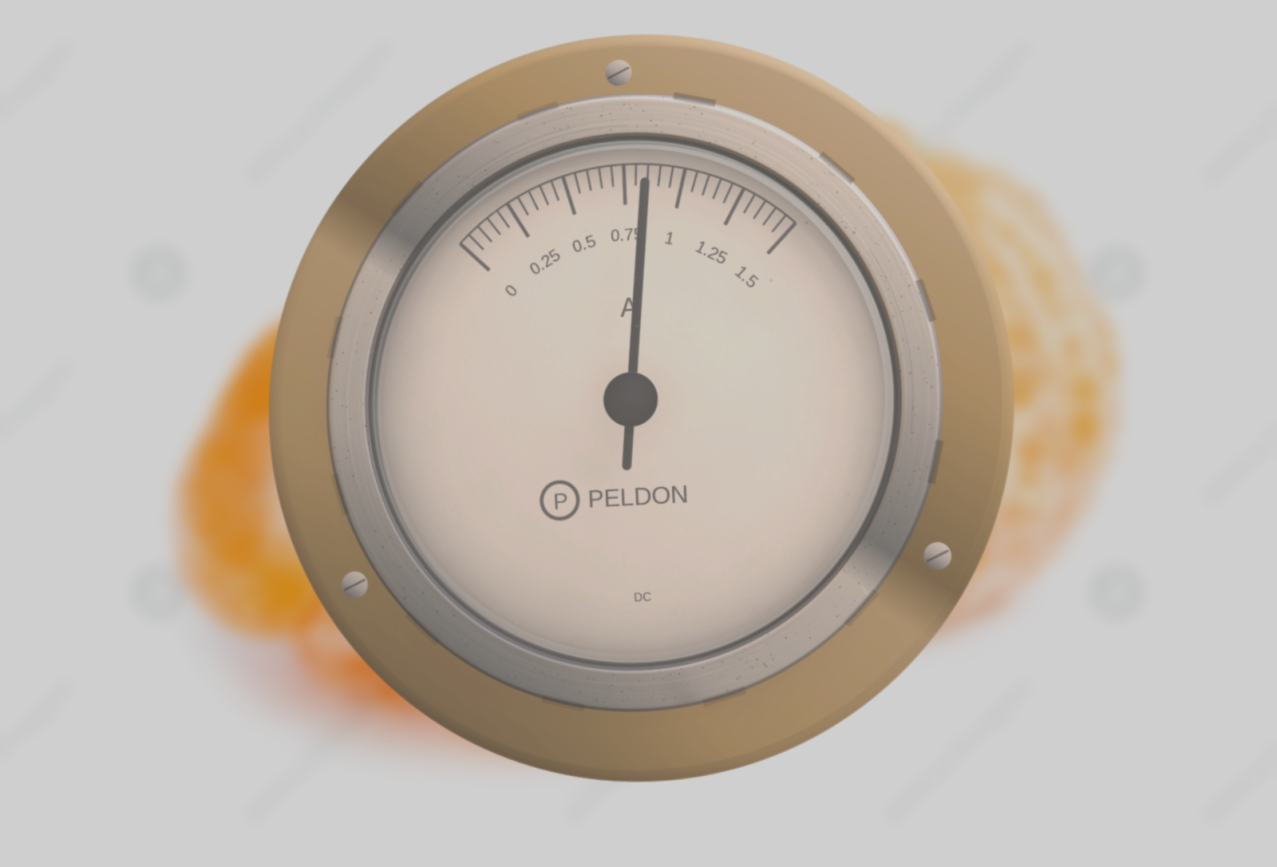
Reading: {"value": 0.85, "unit": "A"}
